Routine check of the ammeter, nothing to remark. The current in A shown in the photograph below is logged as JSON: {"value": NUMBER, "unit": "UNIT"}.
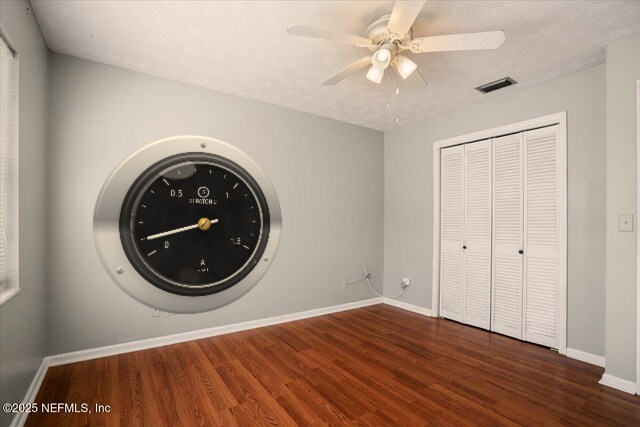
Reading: {"value": 0.1, "unit": "A"}
